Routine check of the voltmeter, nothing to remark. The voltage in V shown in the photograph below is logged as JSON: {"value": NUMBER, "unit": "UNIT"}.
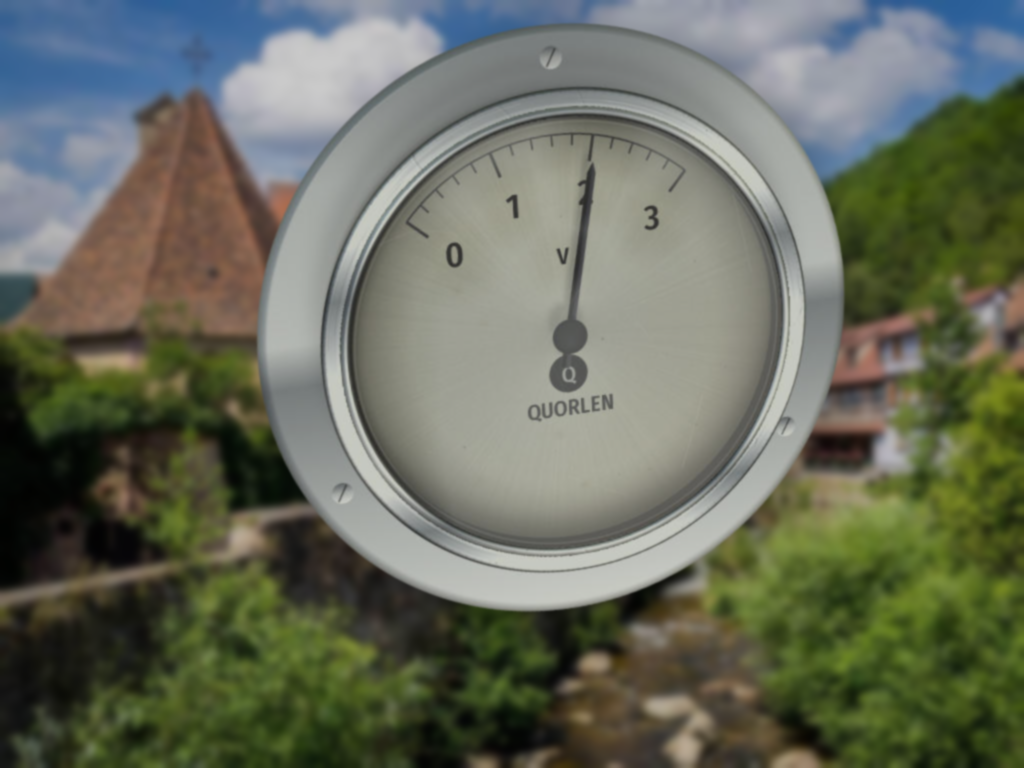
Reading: {"value": 2, "unit": "V"}
